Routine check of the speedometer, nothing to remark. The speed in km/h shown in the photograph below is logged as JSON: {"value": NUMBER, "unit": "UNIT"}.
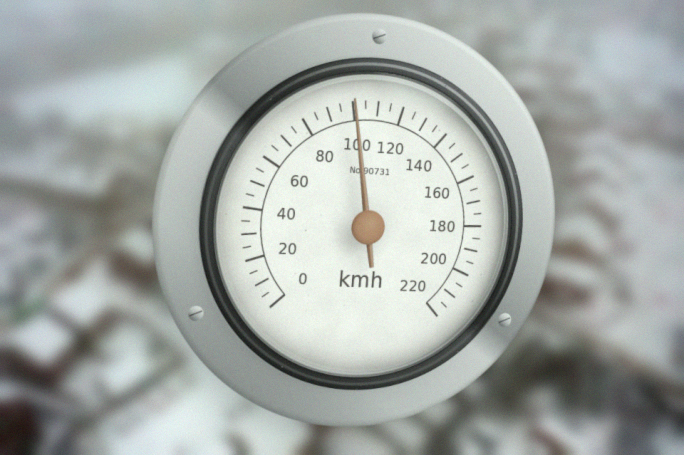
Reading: {"value": 100, "unit": "km/h"}
